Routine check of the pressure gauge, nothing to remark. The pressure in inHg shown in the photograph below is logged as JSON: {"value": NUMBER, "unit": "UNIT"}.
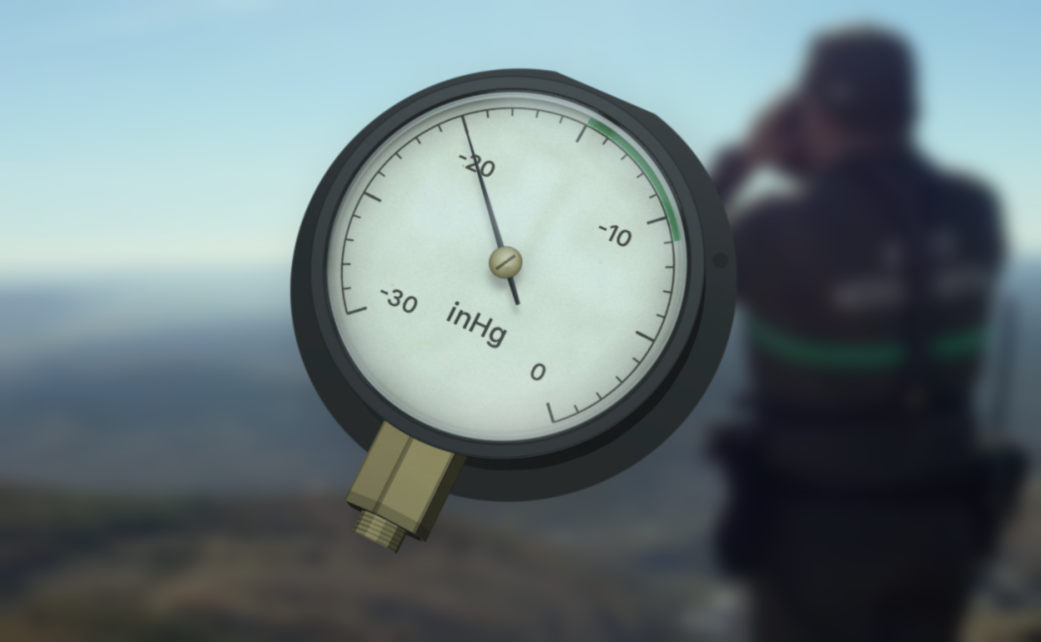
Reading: {"value": -20, "unit": "inHg"}
